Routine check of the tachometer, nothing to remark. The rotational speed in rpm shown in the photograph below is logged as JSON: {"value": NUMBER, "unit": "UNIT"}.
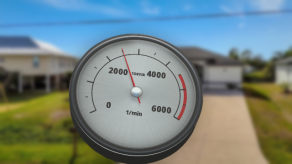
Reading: {"value": 2500, "unit": "rpm"}
